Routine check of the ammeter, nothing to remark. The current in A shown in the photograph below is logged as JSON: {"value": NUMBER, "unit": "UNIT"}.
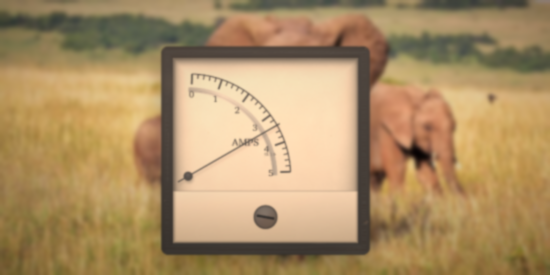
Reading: {"value": 3.4, "unit": "A"}
